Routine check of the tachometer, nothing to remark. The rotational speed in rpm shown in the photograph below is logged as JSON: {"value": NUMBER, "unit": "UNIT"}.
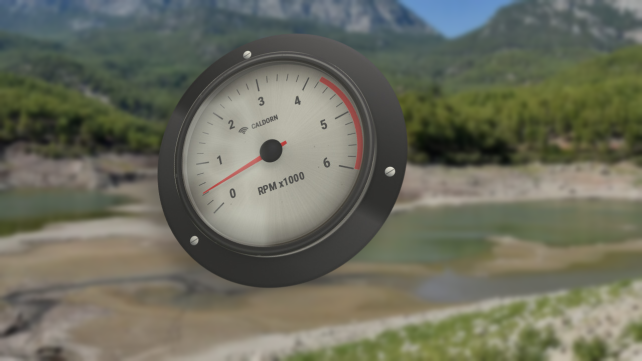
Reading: {"value": 400, "unit": "rpm"}
